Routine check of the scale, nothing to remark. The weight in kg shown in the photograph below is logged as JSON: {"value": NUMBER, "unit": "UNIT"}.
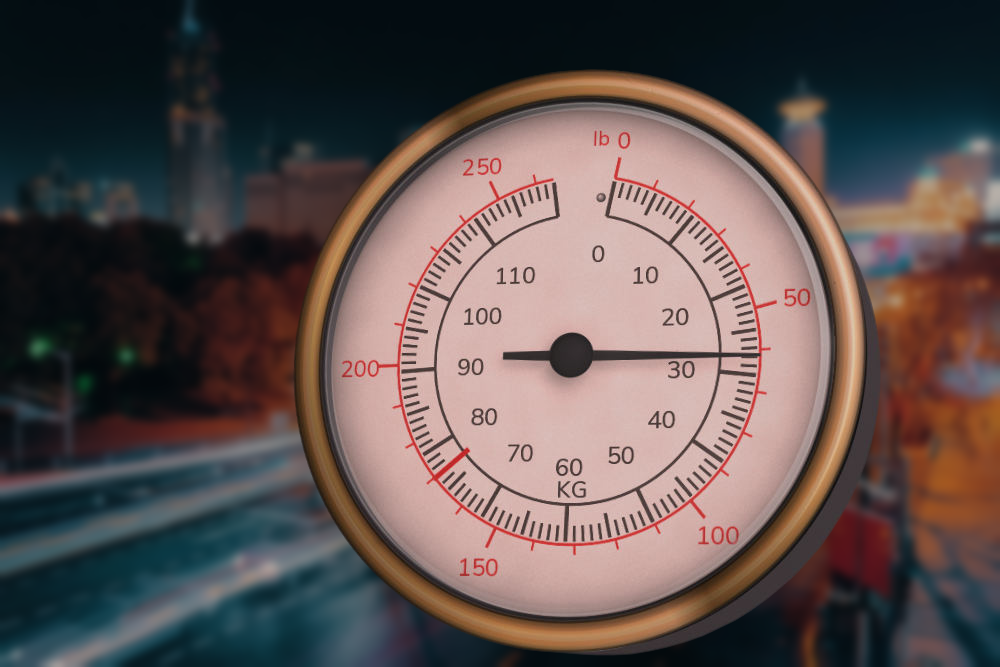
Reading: {"value": 28, "unit": "kg"}
